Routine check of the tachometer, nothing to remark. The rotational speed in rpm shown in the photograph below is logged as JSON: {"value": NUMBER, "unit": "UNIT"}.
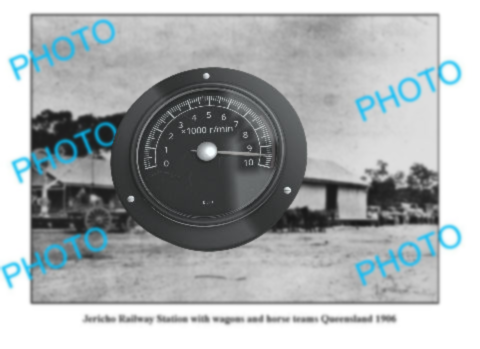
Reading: {"value": 9500, "unit": "rpm"}
